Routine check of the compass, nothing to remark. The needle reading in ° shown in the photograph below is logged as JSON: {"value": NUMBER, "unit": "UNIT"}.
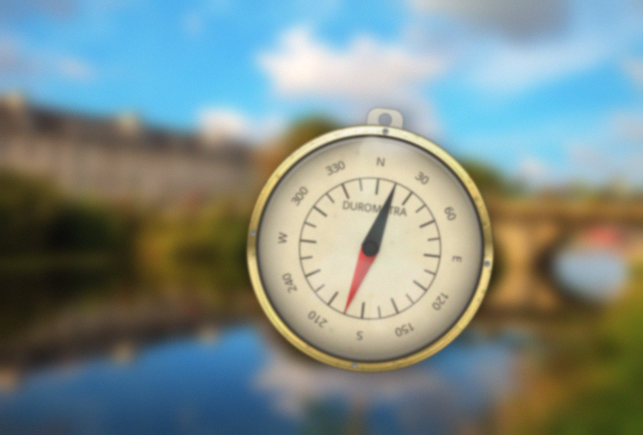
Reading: {"value": 195, "unit": "°"}
